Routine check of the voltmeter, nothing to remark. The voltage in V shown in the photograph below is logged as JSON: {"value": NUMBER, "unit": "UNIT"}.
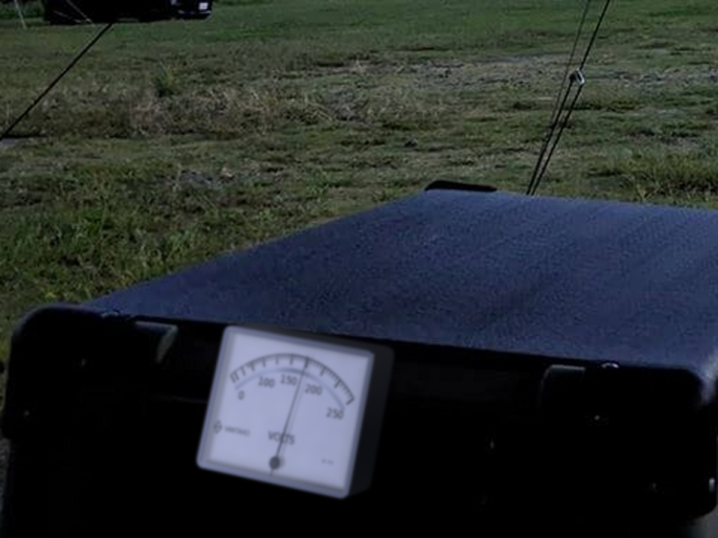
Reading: {"value": 175, "unit": "V"}
